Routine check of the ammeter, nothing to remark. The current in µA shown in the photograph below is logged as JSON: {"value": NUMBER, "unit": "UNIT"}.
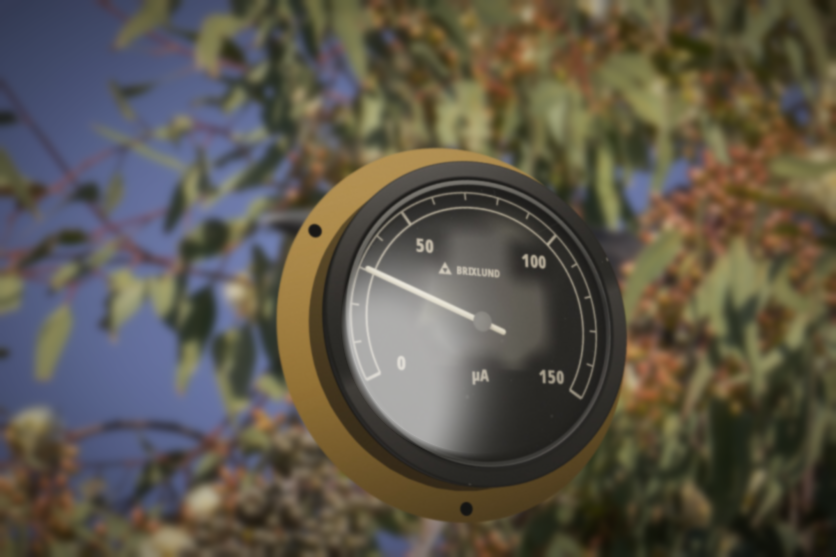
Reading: {"value": 30, "unit": "µA"}
